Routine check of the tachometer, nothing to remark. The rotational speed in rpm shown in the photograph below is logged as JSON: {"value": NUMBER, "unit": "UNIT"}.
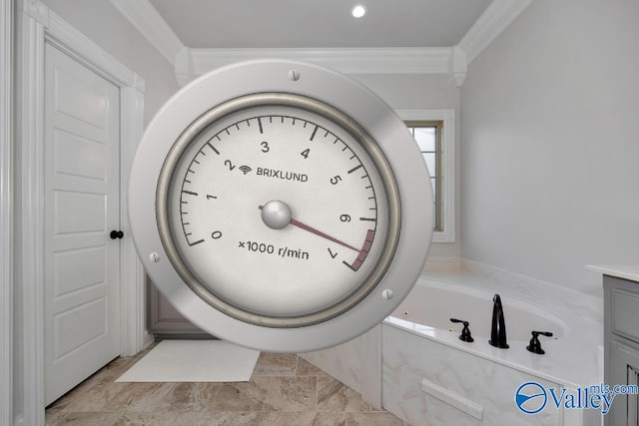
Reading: {"value": 6600, "unit": "rpm"}
